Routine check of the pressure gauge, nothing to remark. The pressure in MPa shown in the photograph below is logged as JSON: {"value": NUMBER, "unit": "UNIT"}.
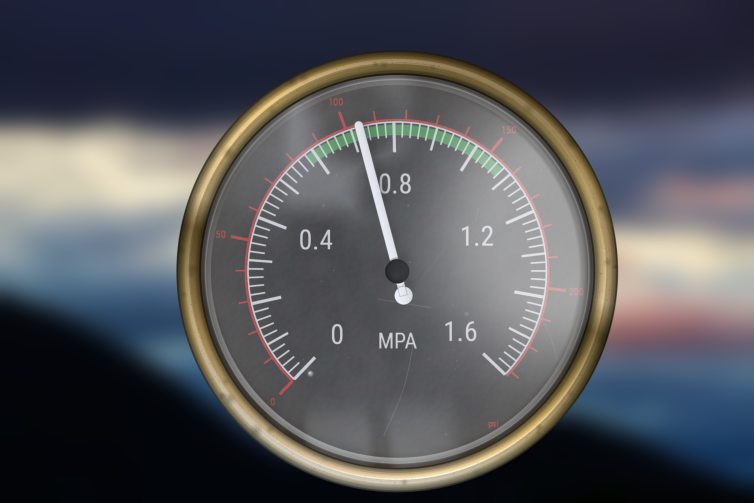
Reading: {"value": 0.72, "unit": "MPa"}
